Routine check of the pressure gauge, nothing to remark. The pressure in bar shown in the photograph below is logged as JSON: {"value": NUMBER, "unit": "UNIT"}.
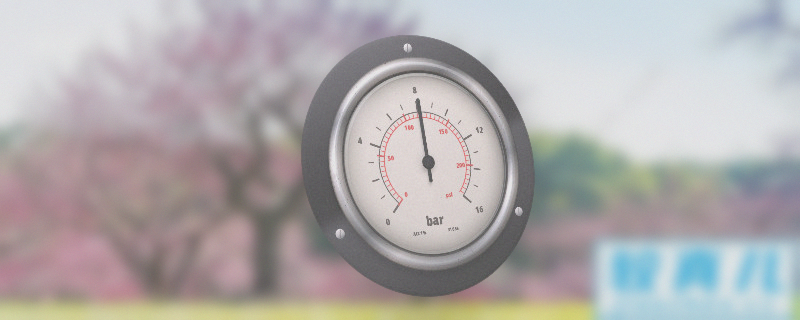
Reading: {"value": 8, "unit": "bar"}
